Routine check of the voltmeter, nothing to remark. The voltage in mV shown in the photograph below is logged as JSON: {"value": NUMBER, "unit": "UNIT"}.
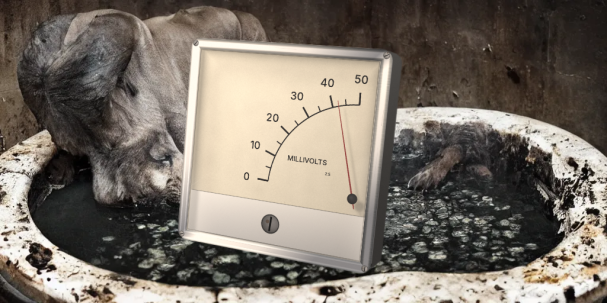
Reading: {"value": 42.5, "unit": "mV"}
